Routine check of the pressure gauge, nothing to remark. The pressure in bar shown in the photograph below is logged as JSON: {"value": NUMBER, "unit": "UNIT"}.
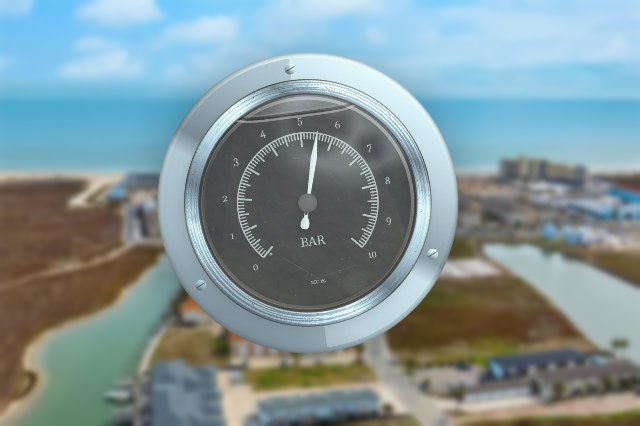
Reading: {"value": 5.5, "unit": "bar"}
